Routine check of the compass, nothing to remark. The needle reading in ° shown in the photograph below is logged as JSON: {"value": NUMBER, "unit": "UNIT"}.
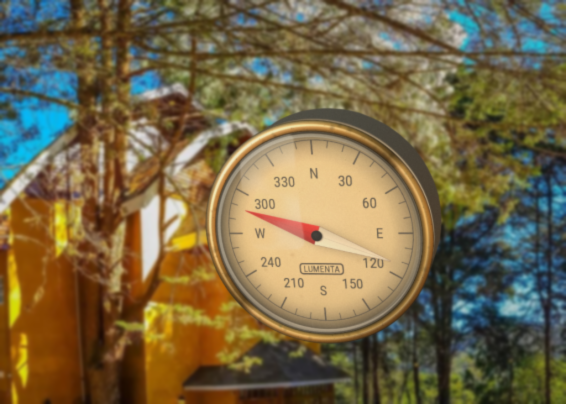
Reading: {"value": 290, "unit": "°"}
